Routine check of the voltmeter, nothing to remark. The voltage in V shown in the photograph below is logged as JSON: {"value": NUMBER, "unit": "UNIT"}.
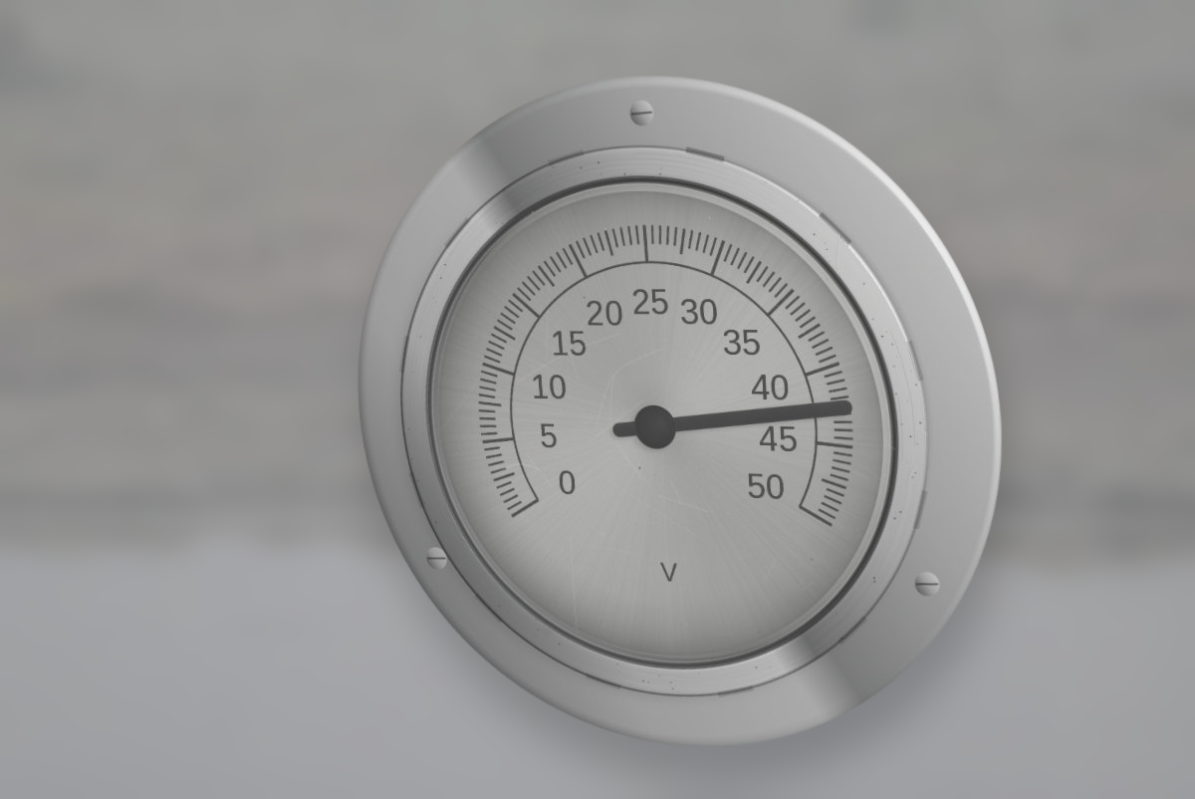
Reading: {"value": 42.5, "unit": "V"}
